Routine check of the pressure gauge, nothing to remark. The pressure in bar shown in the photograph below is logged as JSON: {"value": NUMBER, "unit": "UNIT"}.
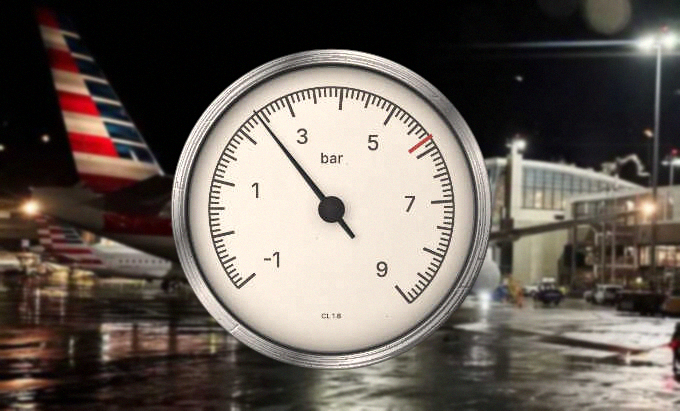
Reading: {"value": 2.4, "unit": "bar"}
